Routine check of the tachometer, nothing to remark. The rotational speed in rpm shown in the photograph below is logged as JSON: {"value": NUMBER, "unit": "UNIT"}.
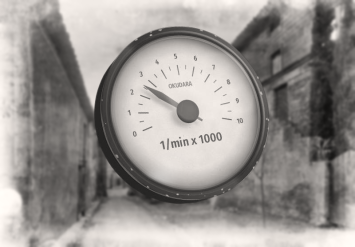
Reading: {"value": 2500, "unit": "rpm"}
